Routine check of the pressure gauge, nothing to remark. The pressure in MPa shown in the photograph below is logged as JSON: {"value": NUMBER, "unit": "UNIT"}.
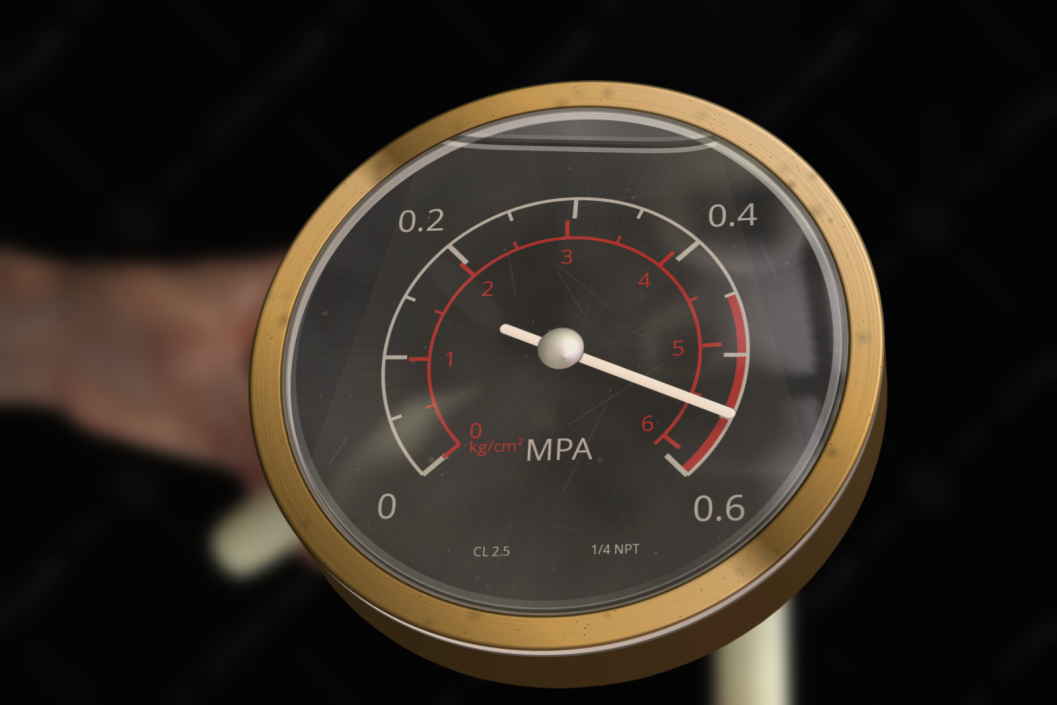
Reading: {"value": 0.55, "unit": "MPa"}
